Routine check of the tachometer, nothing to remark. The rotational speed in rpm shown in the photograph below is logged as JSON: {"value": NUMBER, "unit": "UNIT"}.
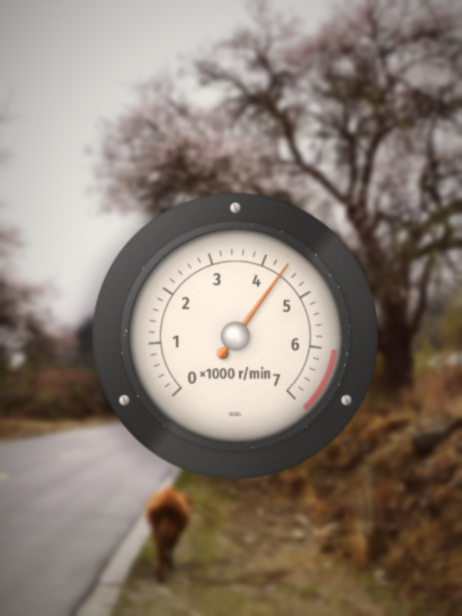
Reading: {"value": 4400, "unit": "rpm"}
